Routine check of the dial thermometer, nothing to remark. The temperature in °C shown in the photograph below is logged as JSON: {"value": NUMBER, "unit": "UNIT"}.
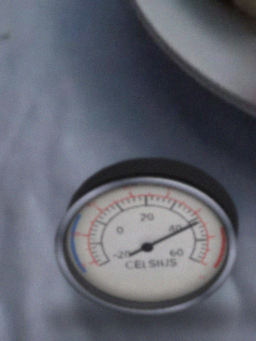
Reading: {"value": 40, "unit": "°C"}
